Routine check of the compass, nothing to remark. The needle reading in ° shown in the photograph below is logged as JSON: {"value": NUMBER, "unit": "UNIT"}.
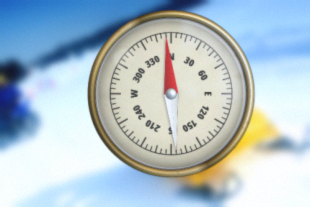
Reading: {"value": 355, "unit": "°"}
